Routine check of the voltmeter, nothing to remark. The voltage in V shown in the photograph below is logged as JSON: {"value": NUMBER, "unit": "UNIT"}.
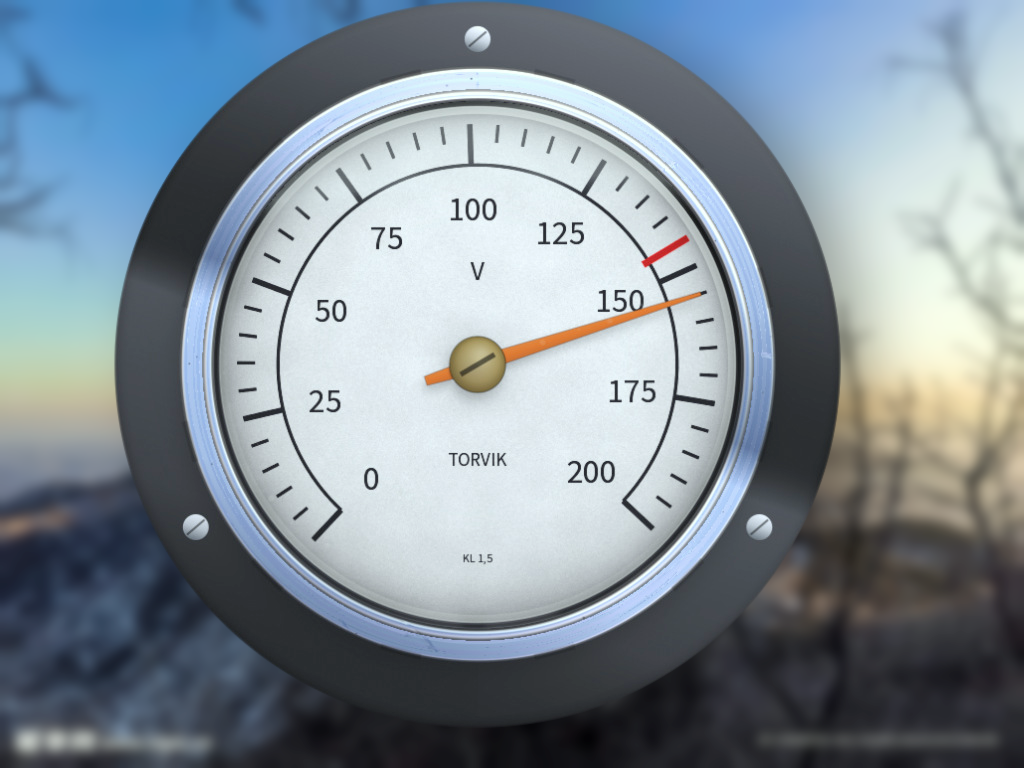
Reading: {"value": 155, "unit": "V"}
